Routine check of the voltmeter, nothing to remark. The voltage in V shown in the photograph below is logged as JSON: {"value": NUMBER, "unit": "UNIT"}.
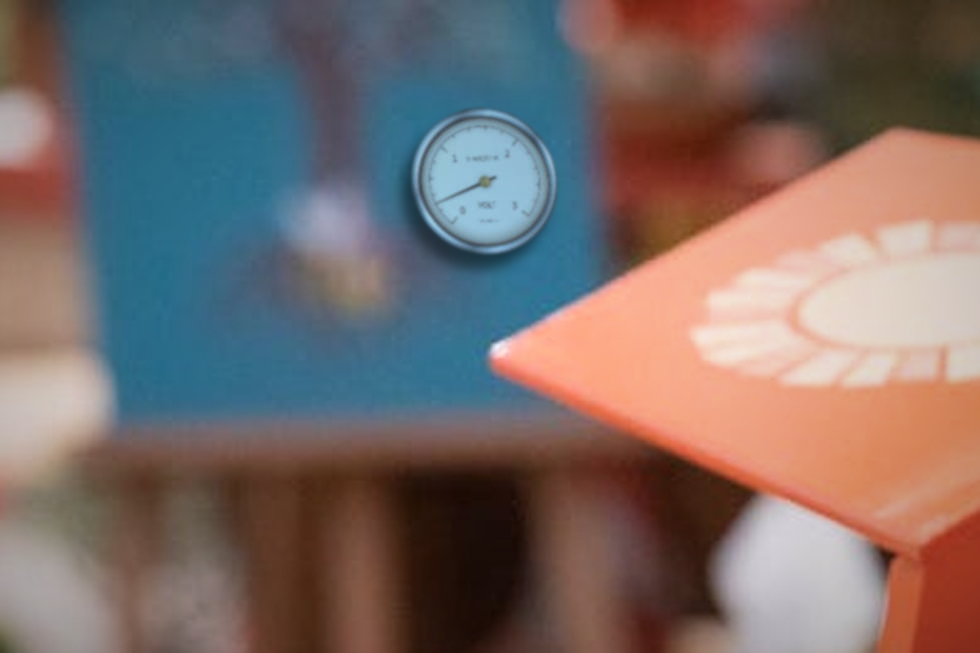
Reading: {"value": 0.3, "unit": "V"}
